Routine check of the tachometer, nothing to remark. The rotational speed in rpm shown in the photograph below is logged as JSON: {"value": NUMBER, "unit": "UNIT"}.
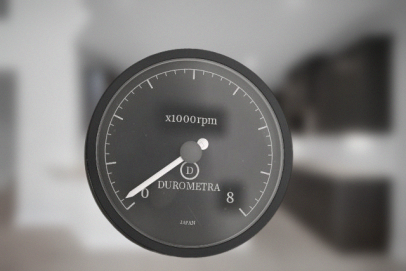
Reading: {"value": 200, "unit": "rpm"}
